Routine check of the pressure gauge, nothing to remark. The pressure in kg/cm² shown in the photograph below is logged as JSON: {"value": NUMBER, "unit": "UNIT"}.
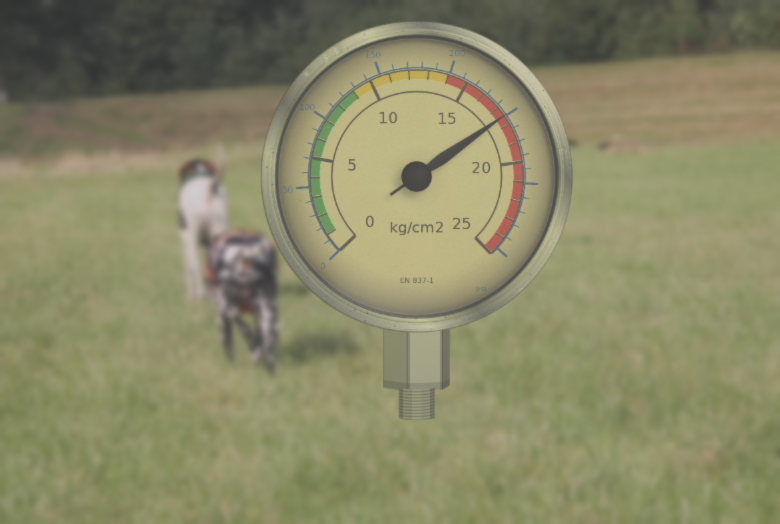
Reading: {"value": 17.5, "unit": "kg/cm²"}
